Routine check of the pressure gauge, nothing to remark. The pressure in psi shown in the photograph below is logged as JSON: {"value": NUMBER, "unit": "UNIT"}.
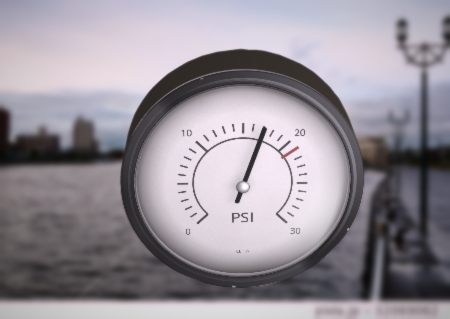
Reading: {"value": 17, "unit": "psi"}
